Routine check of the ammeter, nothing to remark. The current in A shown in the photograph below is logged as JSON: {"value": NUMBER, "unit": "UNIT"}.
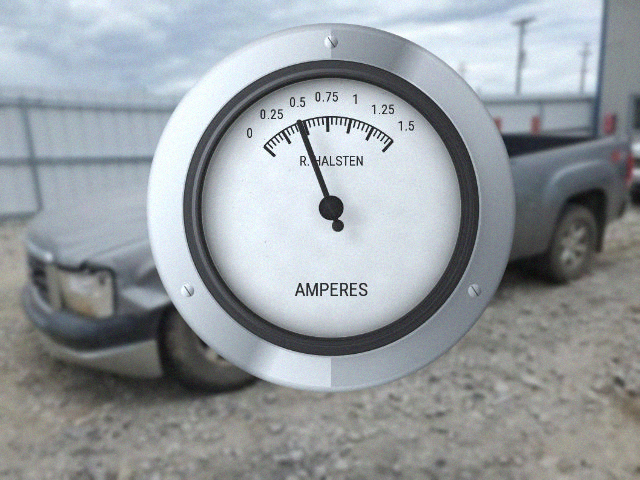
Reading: {"value": 0.45, "unit": "A"}
